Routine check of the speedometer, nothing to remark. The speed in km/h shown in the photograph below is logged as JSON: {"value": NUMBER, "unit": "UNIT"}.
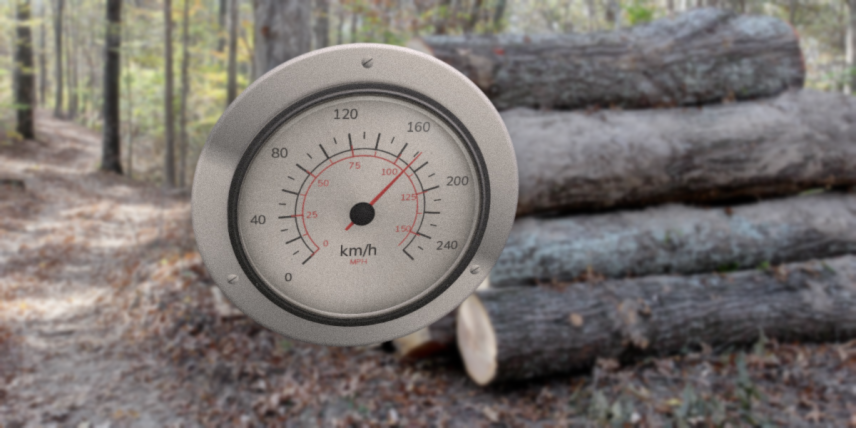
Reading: {"value": 170, "unit": "km/h"}
